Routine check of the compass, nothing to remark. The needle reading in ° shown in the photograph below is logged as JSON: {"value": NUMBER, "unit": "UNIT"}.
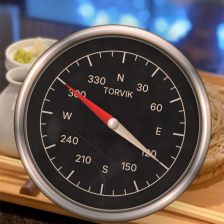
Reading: {"value": 300, "unit": "°"}
